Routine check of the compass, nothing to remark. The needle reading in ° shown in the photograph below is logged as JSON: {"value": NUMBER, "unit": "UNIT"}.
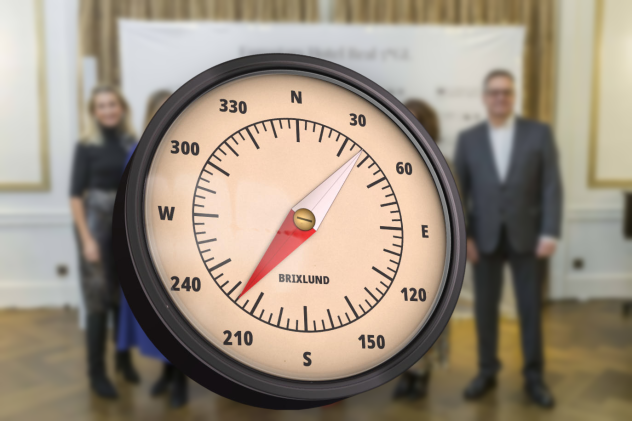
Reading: {"value": 220, "unit": "°"}
